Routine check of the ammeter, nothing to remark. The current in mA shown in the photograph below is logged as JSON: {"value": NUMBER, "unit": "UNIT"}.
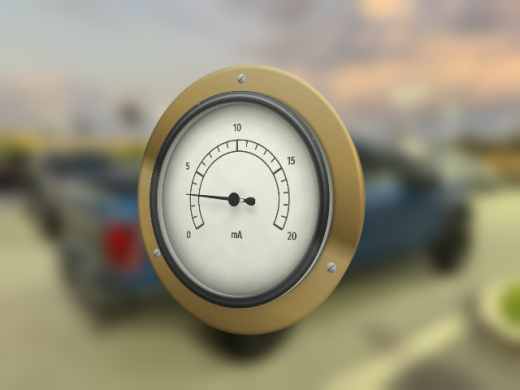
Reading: {"value": 3, "unit": "mA"}
